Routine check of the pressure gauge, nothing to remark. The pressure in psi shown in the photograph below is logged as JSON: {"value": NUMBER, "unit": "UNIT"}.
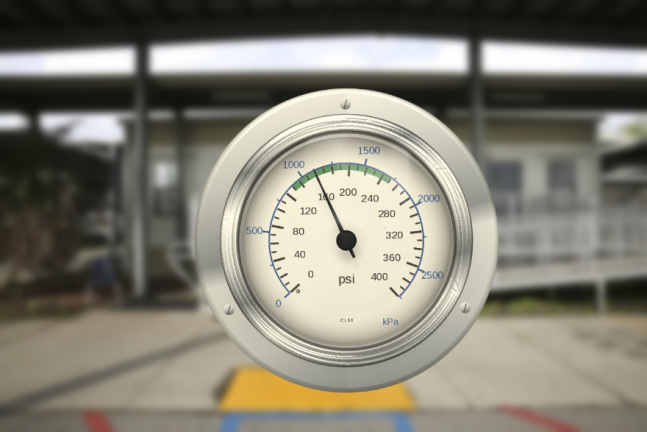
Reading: {"value": 160, "unit": "psi"}
